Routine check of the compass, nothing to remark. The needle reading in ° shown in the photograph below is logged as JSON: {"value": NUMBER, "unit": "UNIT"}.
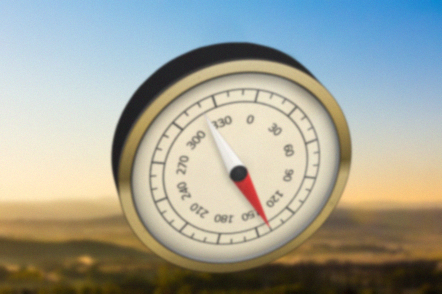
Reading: {"value": 140, "unit": "°"}
